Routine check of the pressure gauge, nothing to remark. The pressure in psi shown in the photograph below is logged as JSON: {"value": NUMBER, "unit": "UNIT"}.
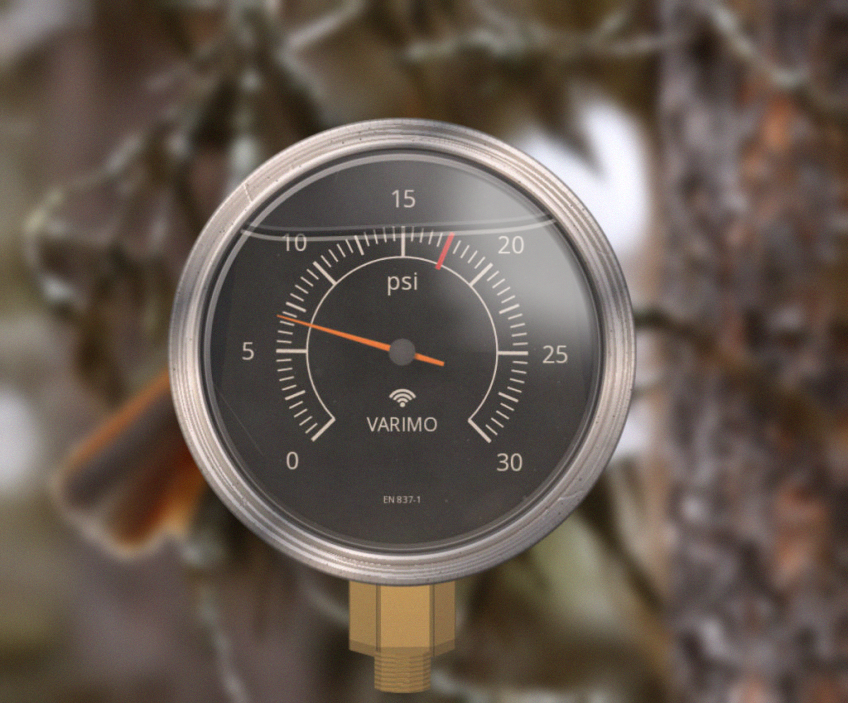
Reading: {"value": 6.75, "unit": "psi"}
